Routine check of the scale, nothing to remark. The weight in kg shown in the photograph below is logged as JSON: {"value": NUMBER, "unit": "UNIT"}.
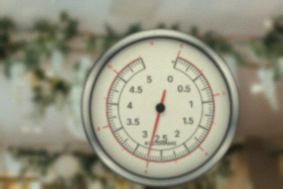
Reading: {"value": 2.75, "unit": "kg"}
